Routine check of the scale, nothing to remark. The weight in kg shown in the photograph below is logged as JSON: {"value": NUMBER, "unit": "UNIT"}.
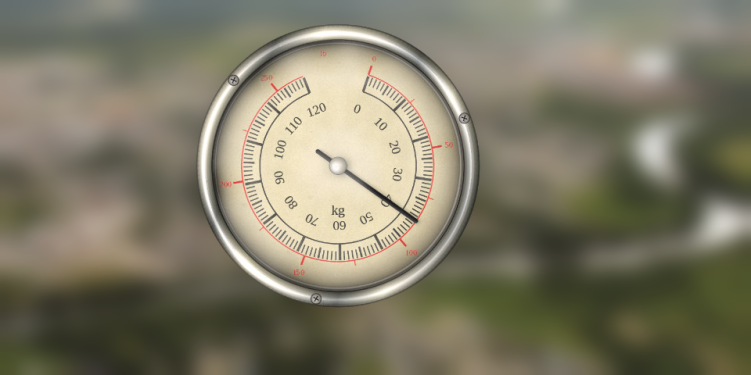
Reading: {"value": 40, "unit": "kg"}
